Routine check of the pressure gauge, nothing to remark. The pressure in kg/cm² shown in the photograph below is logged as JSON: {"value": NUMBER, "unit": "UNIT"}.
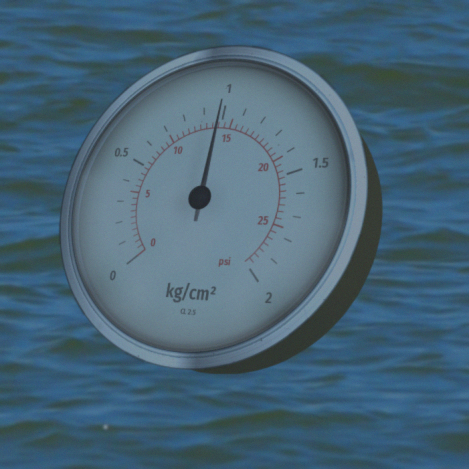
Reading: {"value": 1, "unit": "kg/cm²"}
